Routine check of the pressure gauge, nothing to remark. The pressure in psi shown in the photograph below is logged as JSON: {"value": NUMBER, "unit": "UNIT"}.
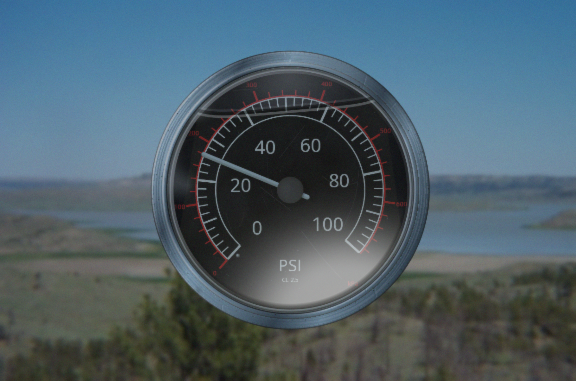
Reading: {"value": 26, "unit": "psi"}
